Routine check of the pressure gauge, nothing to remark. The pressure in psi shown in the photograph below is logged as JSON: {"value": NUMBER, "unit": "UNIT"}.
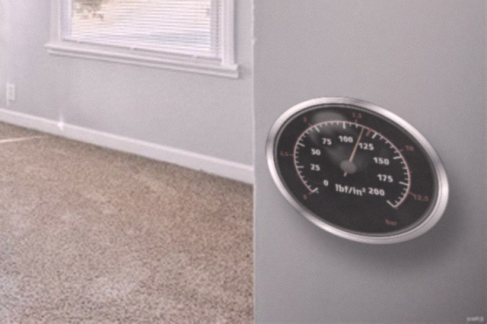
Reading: {"value": 115, "unit": "psi"}
